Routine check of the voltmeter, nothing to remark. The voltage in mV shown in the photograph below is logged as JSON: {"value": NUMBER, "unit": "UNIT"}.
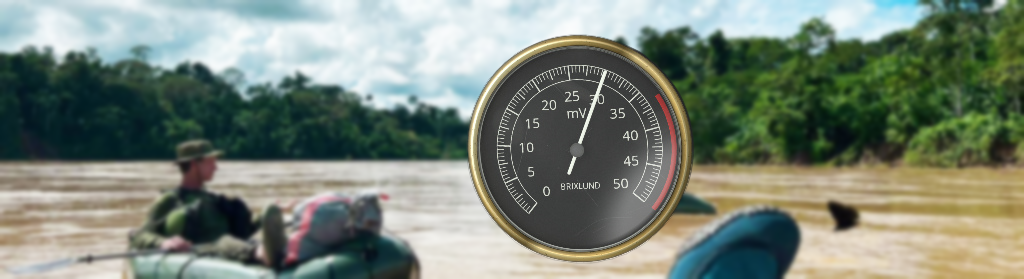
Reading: {"value": 30, "unit": "mV"}
